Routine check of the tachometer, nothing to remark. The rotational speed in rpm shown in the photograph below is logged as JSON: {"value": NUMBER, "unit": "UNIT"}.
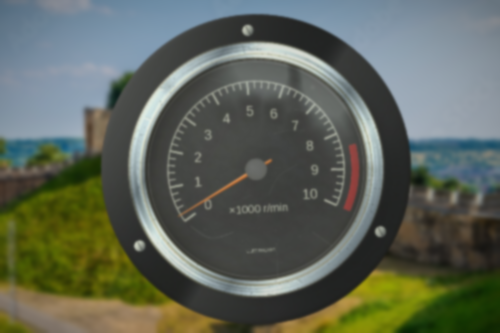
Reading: {"value": 200, "unit": "rpm"}
